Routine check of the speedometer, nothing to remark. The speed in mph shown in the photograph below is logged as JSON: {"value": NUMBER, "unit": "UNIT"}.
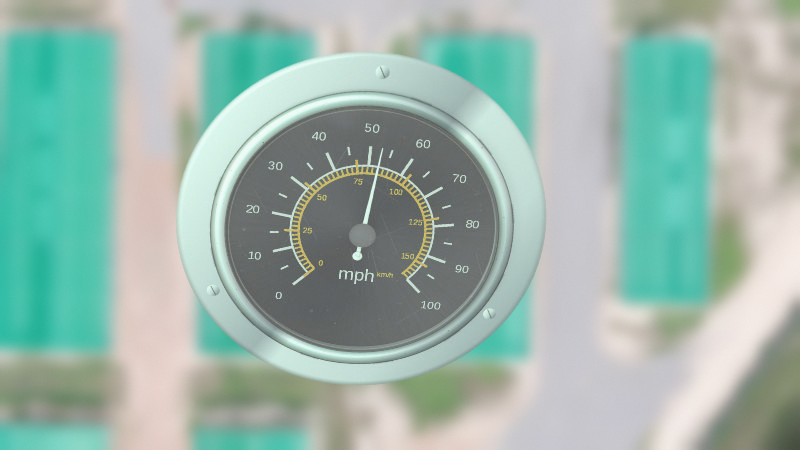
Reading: {"value": 52.5, "unit": "mph"}
